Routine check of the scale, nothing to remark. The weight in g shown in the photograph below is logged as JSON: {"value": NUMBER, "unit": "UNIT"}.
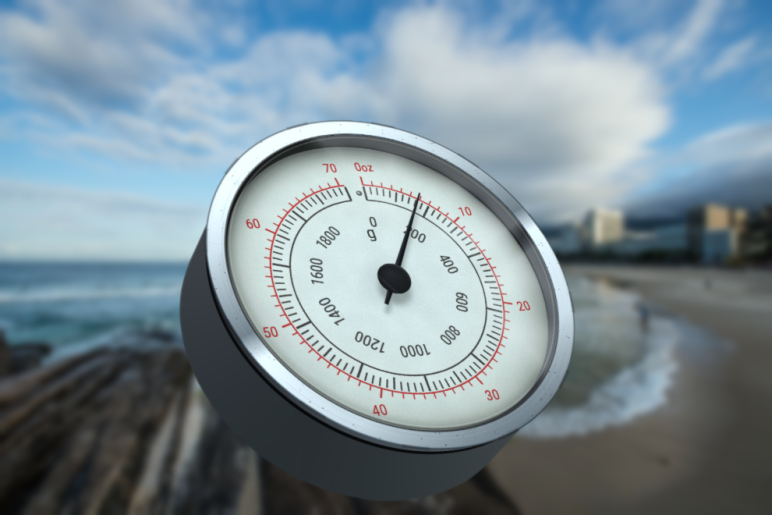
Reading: {"value": 160, "unit": "g"}
